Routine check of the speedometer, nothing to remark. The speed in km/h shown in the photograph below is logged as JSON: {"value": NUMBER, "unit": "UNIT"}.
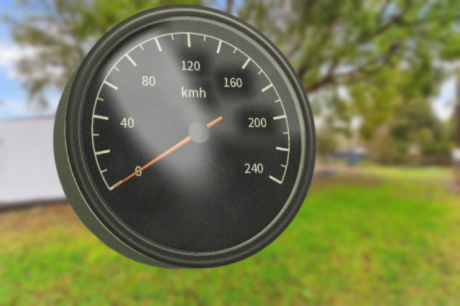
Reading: {"value": 0, "unit": "km/h"}
